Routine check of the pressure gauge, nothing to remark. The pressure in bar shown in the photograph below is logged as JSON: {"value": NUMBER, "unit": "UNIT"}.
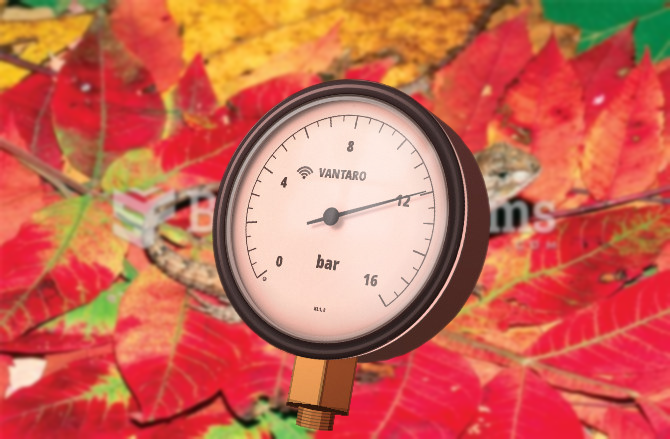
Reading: {"value": 12, "unit": "bar"}
